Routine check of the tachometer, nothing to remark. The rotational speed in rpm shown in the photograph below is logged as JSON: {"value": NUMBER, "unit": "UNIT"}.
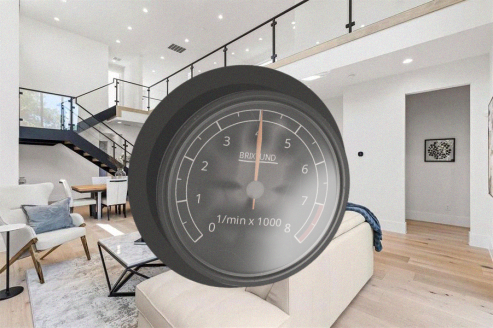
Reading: {"value": 4000, "unit": "rpm"}
